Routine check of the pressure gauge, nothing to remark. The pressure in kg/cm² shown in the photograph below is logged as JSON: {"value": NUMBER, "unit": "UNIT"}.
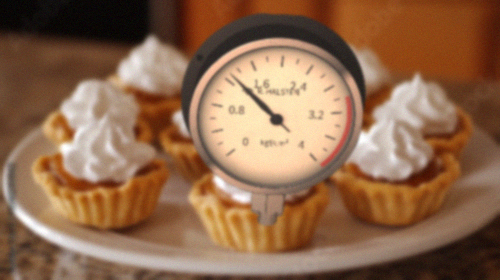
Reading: {"value": 1.3, "unit": "kg/cm²"}
